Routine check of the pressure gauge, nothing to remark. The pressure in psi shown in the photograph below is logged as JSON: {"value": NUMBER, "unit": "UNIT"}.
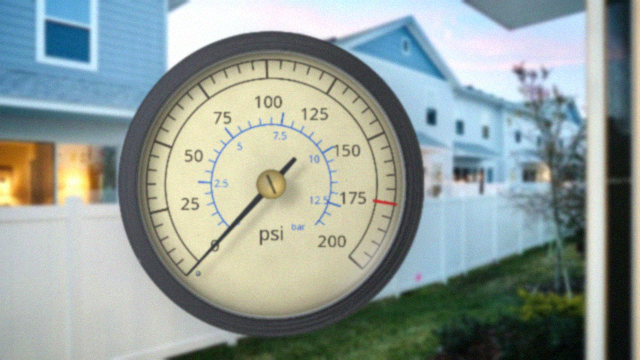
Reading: {"value": 0, "unit": "psi"}
